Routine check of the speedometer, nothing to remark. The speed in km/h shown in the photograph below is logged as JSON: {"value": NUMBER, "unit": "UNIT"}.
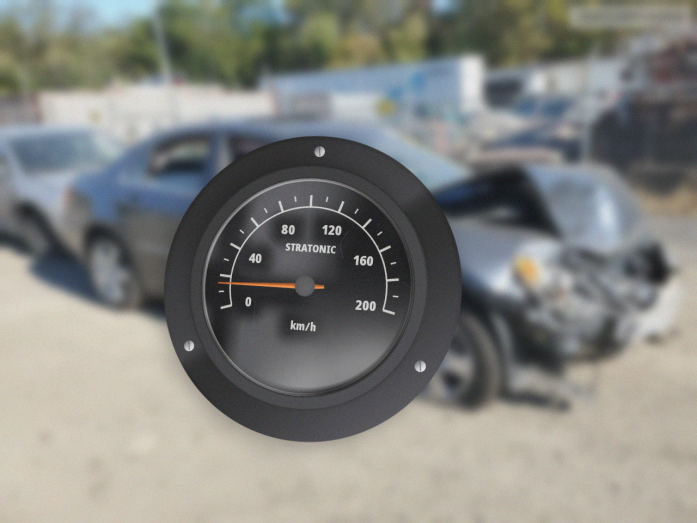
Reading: {"value": 15, "unit": "km/h"}
